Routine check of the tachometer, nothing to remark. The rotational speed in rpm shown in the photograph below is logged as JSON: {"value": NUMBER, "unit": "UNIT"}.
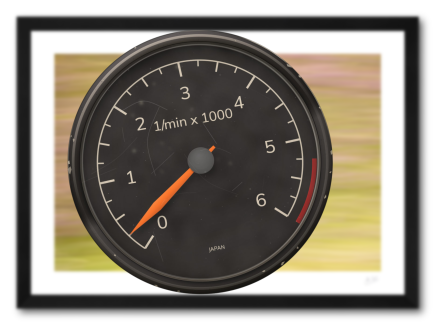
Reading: {"value": 250, "unit": "rpm"}
